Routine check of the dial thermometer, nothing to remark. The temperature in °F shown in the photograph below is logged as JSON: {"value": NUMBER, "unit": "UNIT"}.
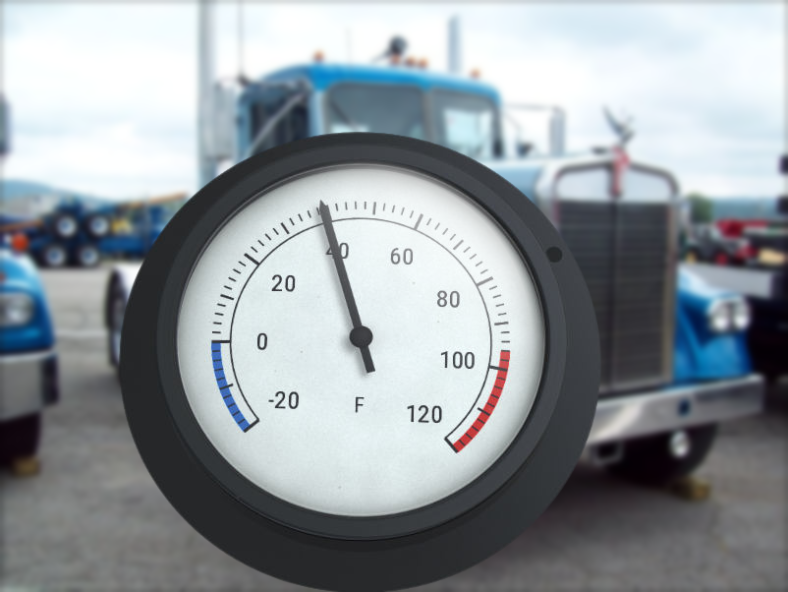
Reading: {"value": 39, "unit": "°F"}
